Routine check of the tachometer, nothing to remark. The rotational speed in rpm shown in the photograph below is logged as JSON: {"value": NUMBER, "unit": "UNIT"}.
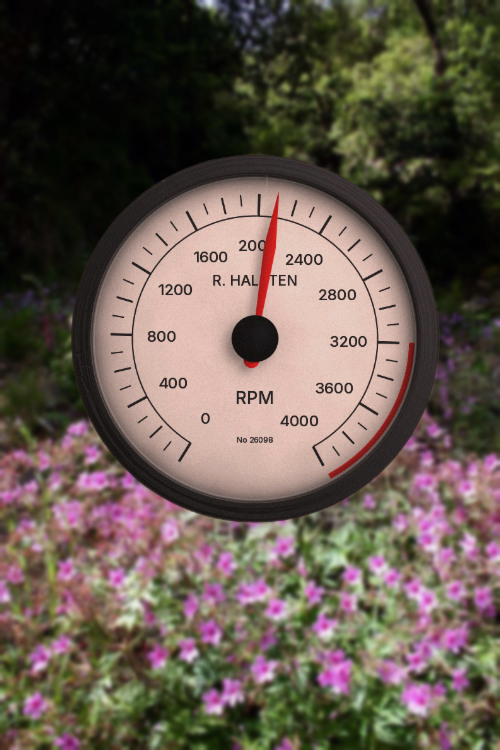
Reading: {"value": 2100, "unit": "rpm"}
